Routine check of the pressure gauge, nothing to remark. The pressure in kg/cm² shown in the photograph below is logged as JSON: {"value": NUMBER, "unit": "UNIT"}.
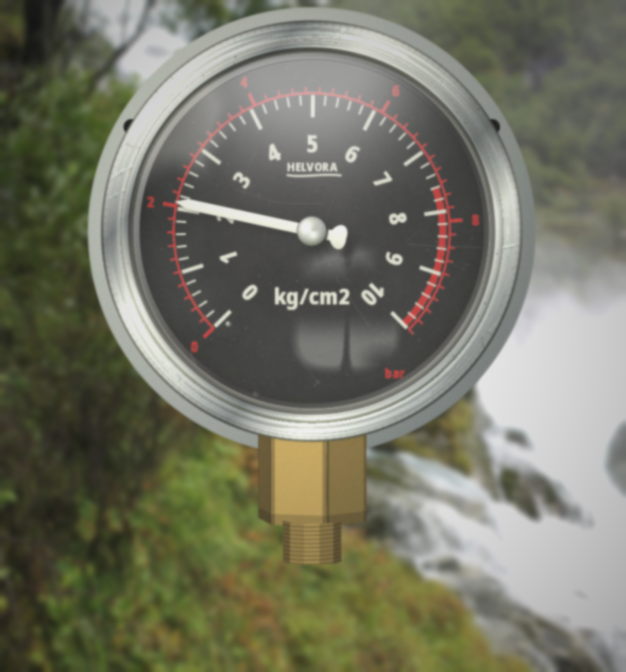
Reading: {"value": 2.1, "unit": "kg/cm²"}
